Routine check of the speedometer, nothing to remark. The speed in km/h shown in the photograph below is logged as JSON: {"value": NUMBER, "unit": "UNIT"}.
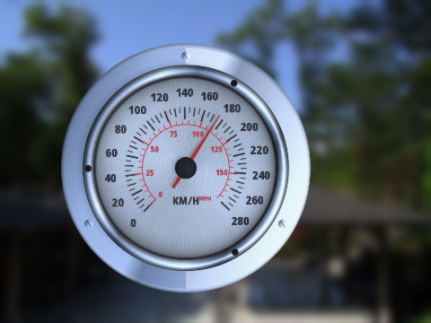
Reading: {"value": 175, "unit": "km/h"}
